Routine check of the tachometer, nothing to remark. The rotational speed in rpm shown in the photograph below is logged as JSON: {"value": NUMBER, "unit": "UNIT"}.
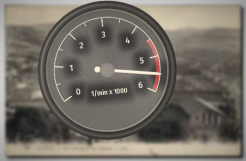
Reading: {"value": 5500, "unit": "rpm"}
